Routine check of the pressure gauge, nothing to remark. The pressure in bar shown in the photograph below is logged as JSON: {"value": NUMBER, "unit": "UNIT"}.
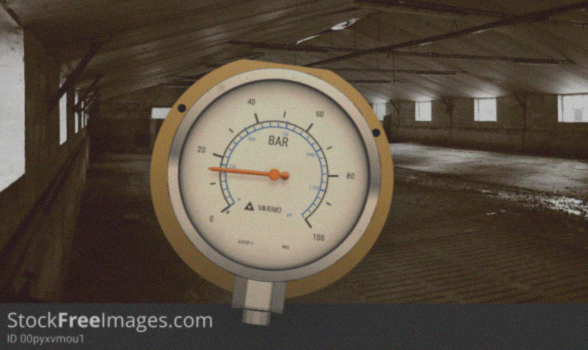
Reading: {"value": 15, "unit": "bar"}
